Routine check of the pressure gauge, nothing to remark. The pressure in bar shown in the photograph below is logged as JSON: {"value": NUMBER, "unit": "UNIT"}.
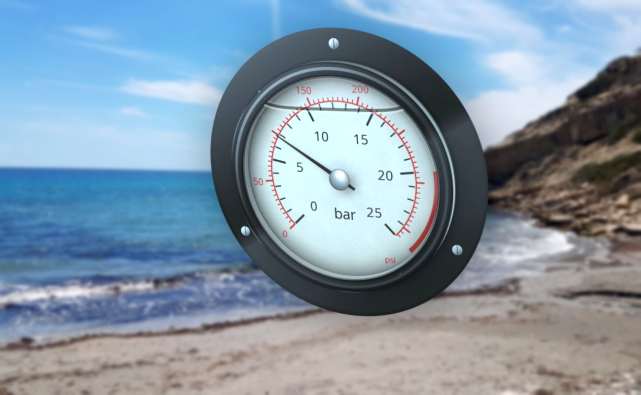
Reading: {"value": 7, "unit": "bar"}
